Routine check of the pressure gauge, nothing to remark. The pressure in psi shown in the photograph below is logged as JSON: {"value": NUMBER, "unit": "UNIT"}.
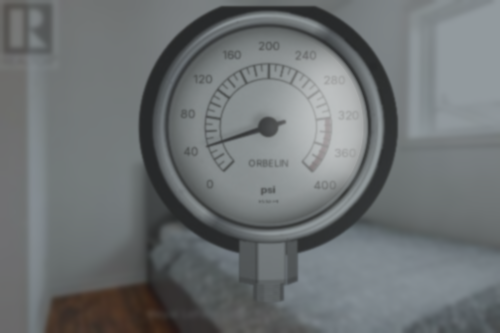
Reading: {"value": 40, "unit": "psi"}
